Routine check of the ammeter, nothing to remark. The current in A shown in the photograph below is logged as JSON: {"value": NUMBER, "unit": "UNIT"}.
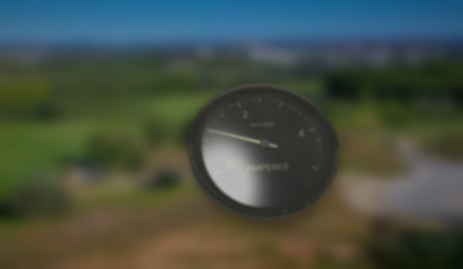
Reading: {"value": 1, "unit": "A"}
